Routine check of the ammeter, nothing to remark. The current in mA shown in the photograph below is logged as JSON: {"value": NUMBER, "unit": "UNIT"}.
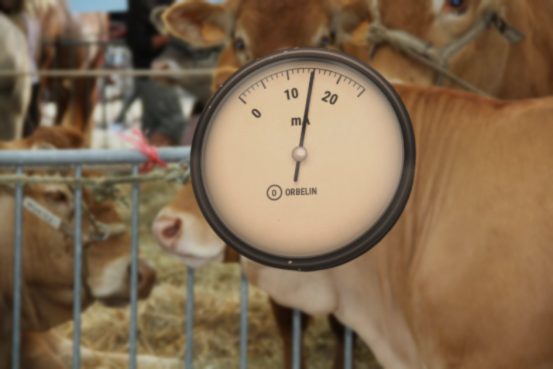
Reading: {"value": 15, "unit": "mA"}
